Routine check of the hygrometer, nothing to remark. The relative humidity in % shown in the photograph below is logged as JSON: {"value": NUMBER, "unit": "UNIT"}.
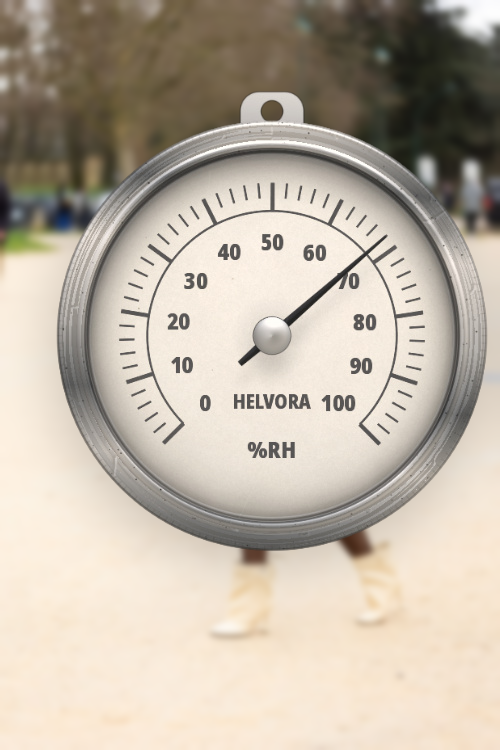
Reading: {"value": 68, "unit": "%"}
